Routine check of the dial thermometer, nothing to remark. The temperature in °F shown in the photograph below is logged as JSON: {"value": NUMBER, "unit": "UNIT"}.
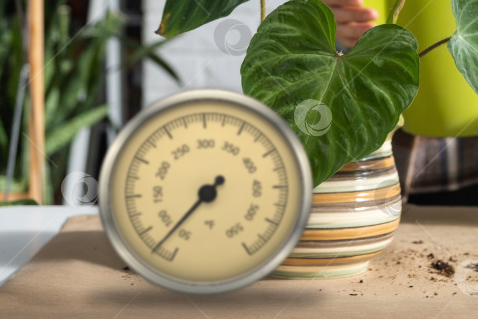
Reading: {"value": 75, "unit": "°F"}
